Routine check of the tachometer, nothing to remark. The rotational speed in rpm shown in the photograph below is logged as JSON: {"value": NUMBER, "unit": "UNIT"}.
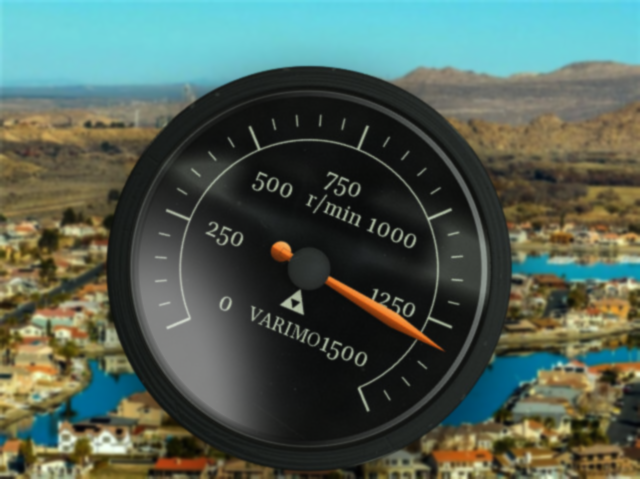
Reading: {"value": 1300, "unit": "rpm"}
